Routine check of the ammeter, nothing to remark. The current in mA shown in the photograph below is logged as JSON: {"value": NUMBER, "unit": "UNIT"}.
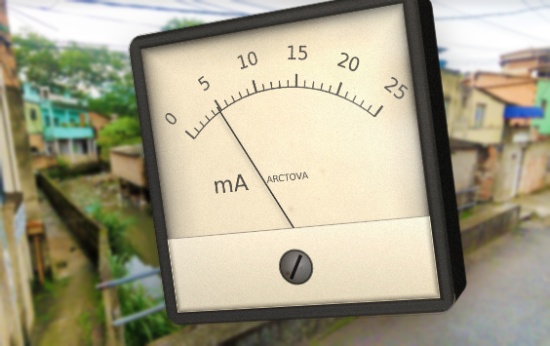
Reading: {"value": 5, "unit": "mA"}
